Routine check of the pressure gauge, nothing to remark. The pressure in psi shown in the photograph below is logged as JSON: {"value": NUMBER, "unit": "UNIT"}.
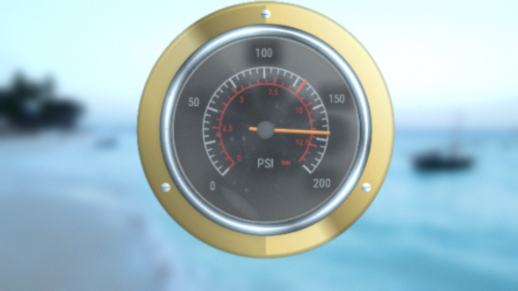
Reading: {"value": 170, "unit": "psi"}
